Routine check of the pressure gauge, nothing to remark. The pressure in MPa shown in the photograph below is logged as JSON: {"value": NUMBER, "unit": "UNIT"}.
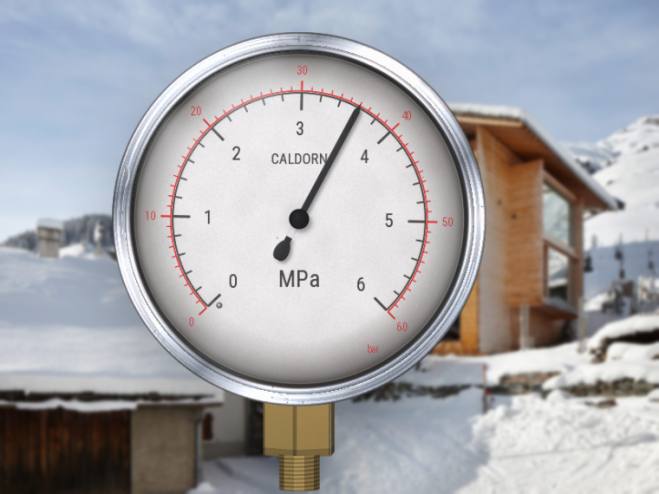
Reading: {"value": 3.6, "unit": "MPa"}
